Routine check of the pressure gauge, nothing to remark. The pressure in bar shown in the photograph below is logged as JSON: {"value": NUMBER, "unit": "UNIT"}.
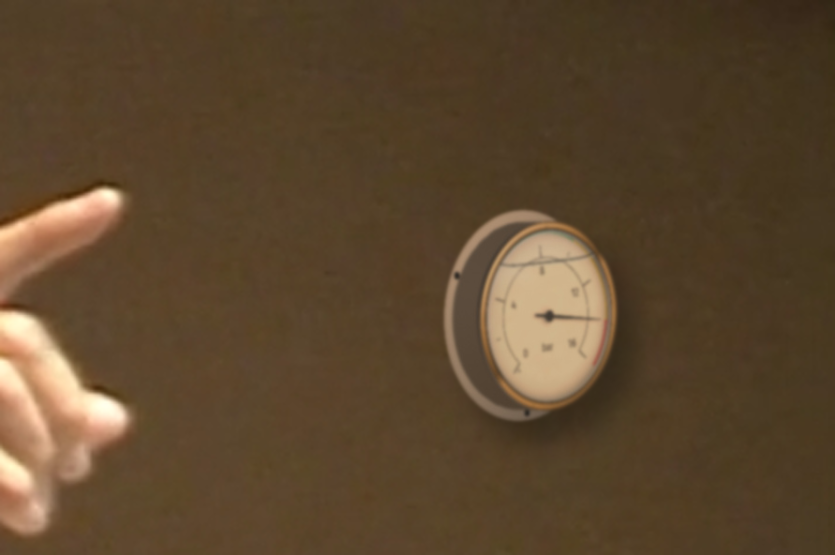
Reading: {"value": 14, "unit": "bar"}
